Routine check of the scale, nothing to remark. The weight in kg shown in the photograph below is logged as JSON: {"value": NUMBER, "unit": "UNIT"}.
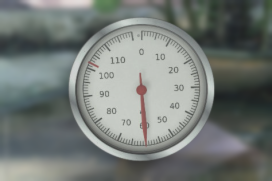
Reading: {"value": 60, "unit": "kg"}
